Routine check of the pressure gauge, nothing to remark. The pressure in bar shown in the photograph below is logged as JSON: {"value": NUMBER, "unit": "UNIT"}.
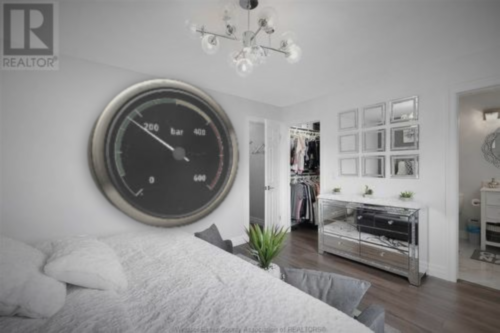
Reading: {"value": 175, "unit": "bar"}
